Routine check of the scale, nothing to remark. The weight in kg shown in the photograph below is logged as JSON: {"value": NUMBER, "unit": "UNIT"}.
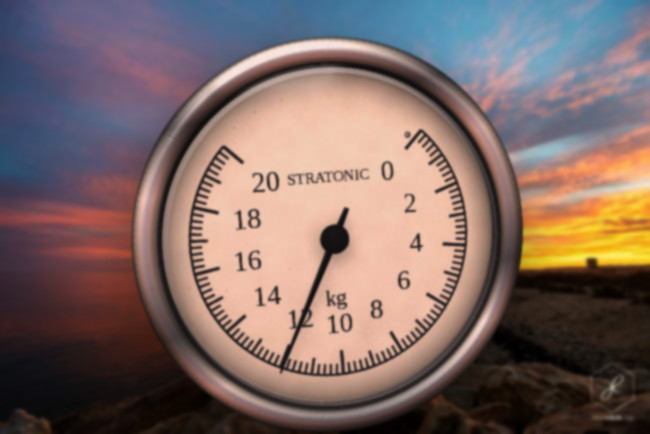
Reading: {"value": 12, "unit": "kg"}
